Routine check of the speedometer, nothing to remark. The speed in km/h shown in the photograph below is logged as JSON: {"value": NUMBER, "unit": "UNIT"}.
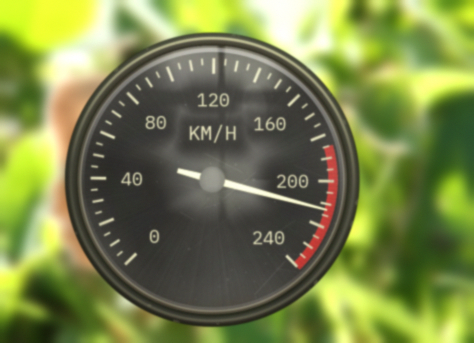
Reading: {"value": 212.5, "unit": "km/h"}
